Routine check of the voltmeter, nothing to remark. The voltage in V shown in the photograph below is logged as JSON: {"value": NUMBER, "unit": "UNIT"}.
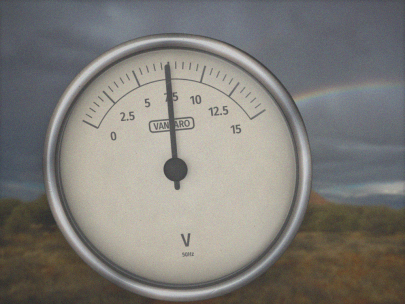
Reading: {"value": 7.5, "unit": "V"}
